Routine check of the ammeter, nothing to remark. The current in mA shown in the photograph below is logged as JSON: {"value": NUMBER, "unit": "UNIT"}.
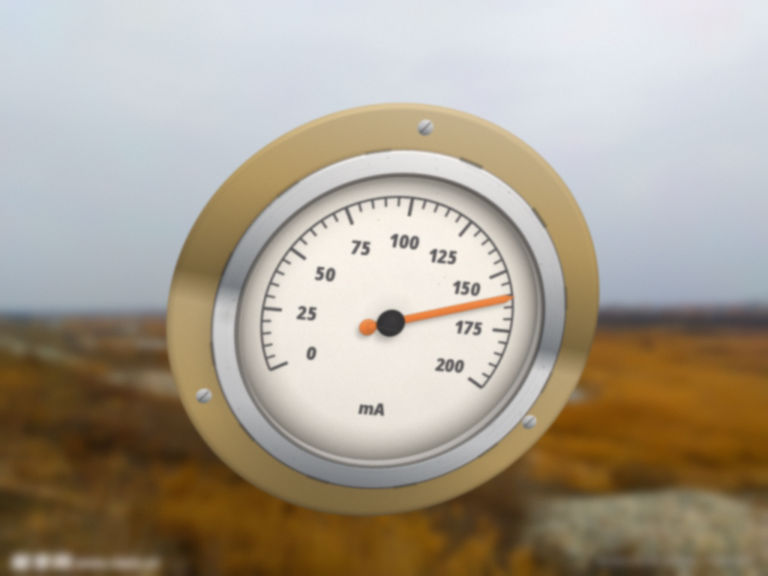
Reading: {"value": 160, "unit": "mA"}
